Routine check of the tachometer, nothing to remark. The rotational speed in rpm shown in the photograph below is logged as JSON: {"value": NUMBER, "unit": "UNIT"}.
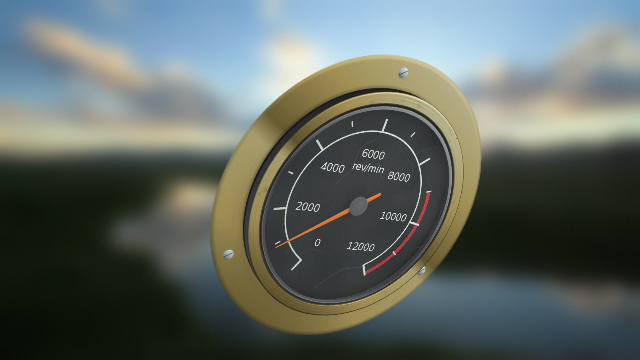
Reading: {"value": 1000, "unit": "rpm"}
